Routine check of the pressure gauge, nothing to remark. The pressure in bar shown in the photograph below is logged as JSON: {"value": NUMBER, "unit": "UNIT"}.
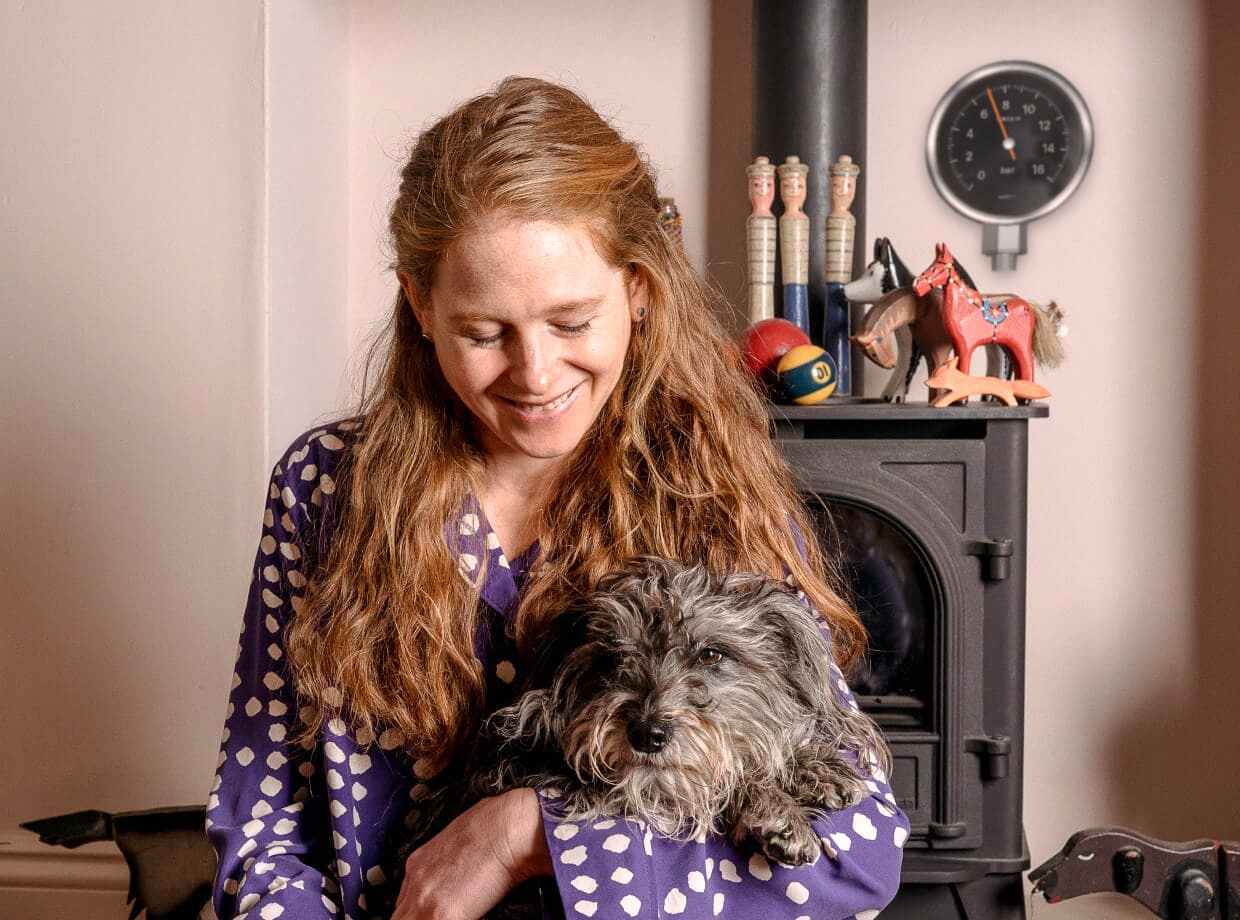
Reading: {"value": 7, "unit": "bar"}
